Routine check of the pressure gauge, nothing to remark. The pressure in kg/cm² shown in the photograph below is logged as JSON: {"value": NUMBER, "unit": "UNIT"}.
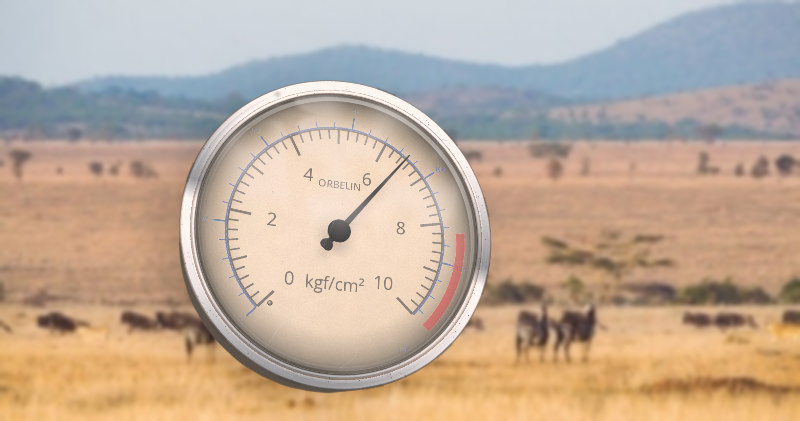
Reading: {"value": 6.5, "unit": "kg/cm²"}
